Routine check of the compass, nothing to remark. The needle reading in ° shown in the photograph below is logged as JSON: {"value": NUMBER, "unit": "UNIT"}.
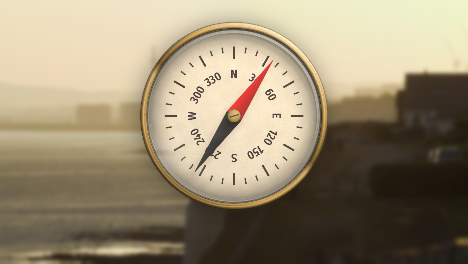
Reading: {"value": 35, "unit": "°"}
